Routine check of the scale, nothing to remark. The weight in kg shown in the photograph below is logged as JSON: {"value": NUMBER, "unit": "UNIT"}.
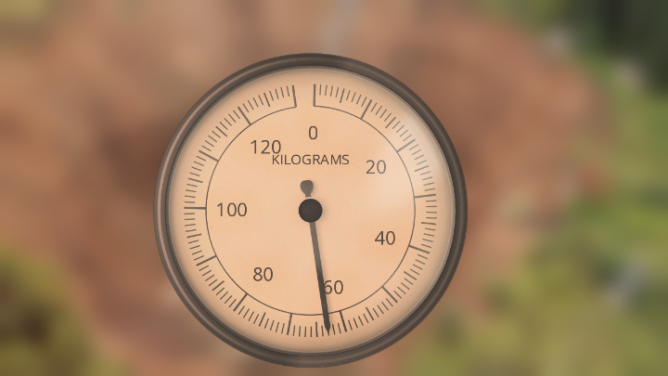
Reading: {"value": 63, "unit": "kg"}
